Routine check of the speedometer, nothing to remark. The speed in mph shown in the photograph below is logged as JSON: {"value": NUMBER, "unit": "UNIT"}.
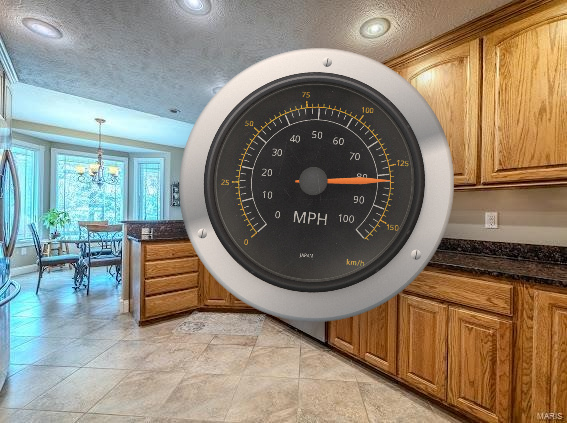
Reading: {"value": 82, "unit": "mph"}
